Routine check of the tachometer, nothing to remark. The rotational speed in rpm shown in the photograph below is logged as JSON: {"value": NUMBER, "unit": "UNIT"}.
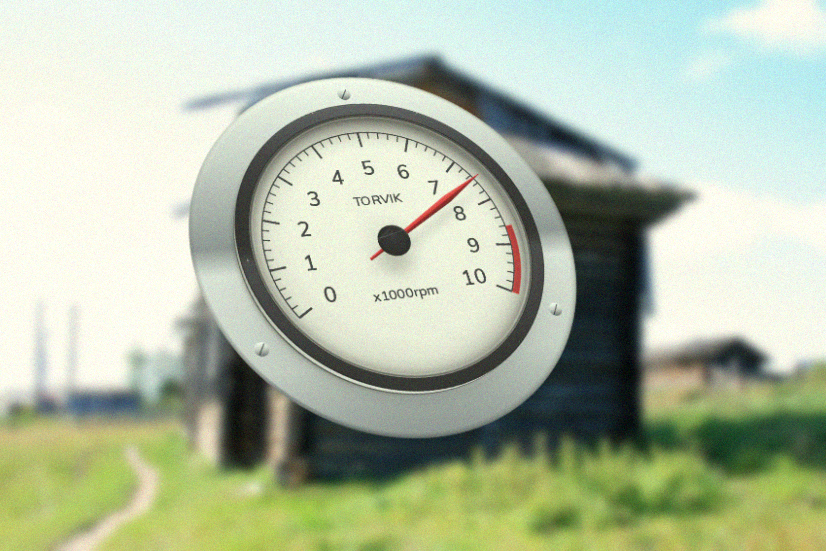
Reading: {"value": 7500, "unit": "rpm"}
